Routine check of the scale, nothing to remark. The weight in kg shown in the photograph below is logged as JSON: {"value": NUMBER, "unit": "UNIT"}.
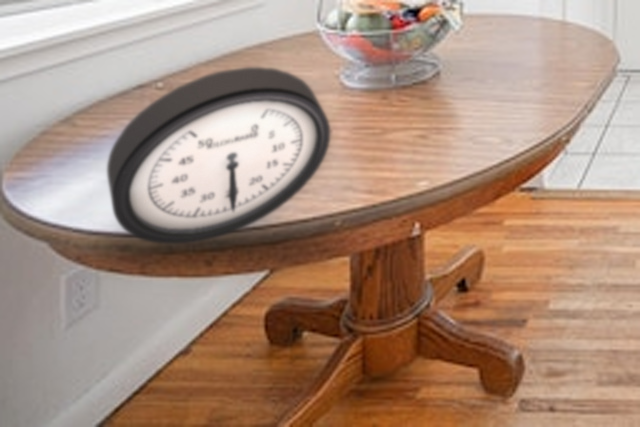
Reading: {"value": 25, "unit": "kg"}
